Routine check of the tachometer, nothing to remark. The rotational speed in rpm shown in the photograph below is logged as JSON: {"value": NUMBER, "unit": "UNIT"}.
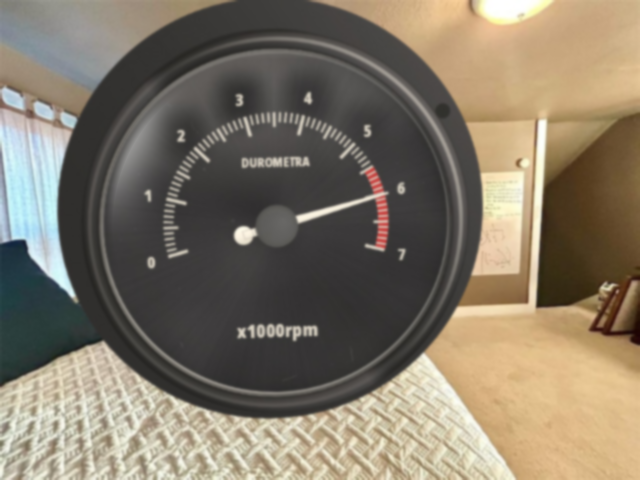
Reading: {"value": 6000, "unit": "rpm"}
